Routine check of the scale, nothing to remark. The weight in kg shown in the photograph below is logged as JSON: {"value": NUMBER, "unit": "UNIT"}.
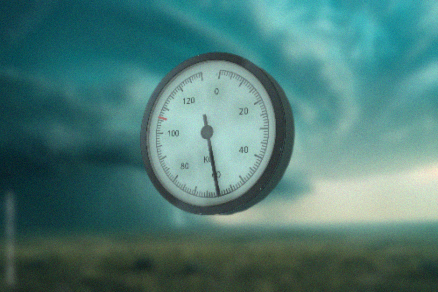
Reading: {"value": 60, "unit": "kg"}
